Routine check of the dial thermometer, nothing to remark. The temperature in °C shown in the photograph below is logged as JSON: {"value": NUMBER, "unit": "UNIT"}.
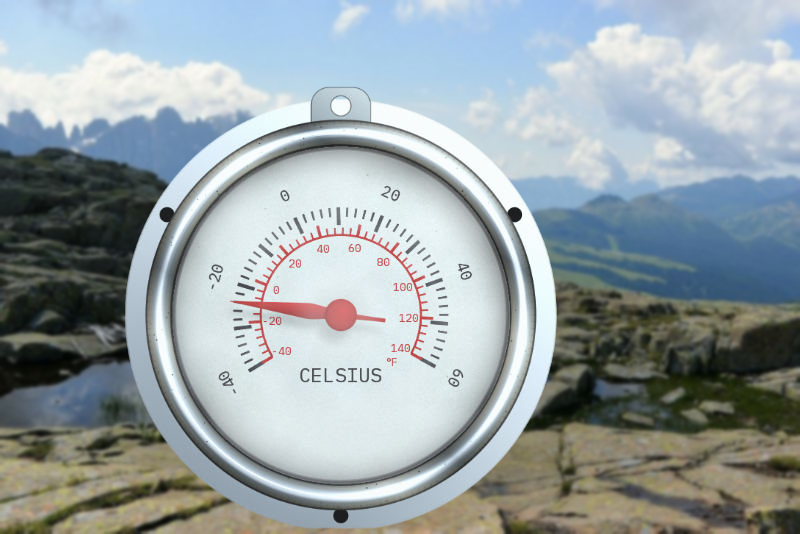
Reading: {"value": -24, "unit": "°C"}
